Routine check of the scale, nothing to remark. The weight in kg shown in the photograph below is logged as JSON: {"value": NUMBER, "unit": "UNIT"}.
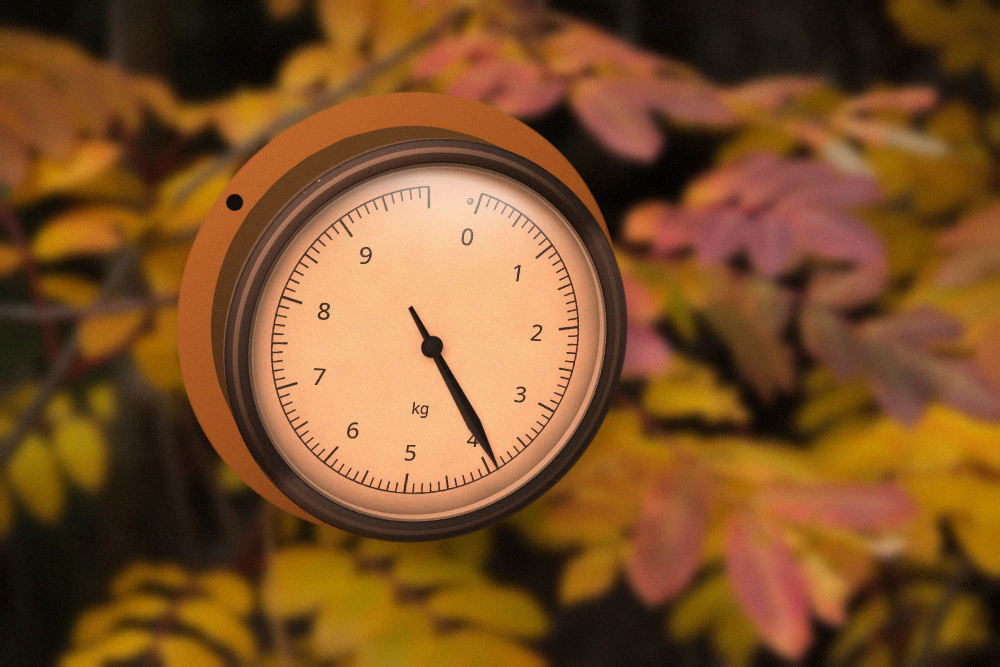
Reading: {"value": 3.9, "unit": "kg"}
